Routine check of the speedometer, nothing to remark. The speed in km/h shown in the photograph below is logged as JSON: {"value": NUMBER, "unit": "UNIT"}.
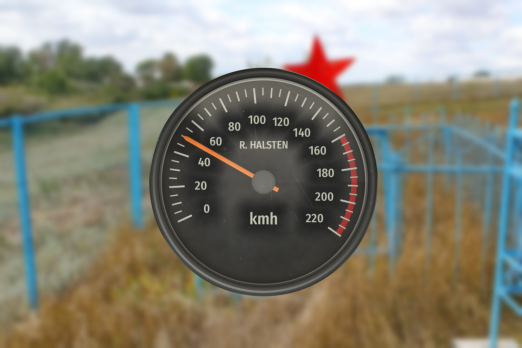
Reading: {"value": 50, "unit": "km/h"}
